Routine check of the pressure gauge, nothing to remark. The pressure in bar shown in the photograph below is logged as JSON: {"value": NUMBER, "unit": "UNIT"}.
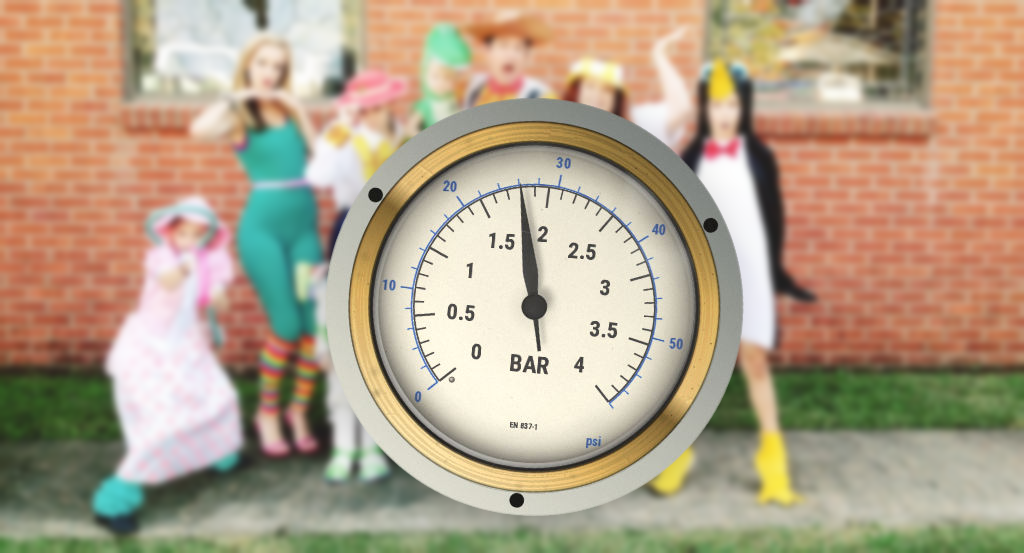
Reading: {"value": 1.8, "unit": "bar"}
